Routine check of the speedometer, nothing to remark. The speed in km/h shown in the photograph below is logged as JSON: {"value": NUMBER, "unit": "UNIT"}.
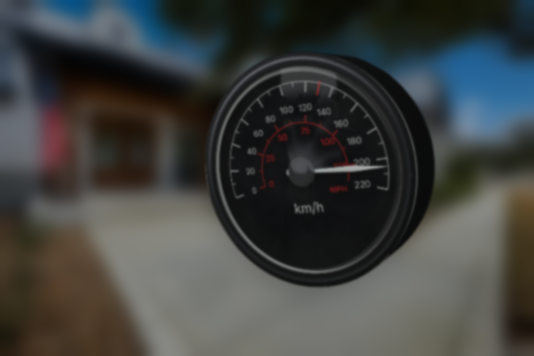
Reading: {"value": 205, "unit": "km/h"}
